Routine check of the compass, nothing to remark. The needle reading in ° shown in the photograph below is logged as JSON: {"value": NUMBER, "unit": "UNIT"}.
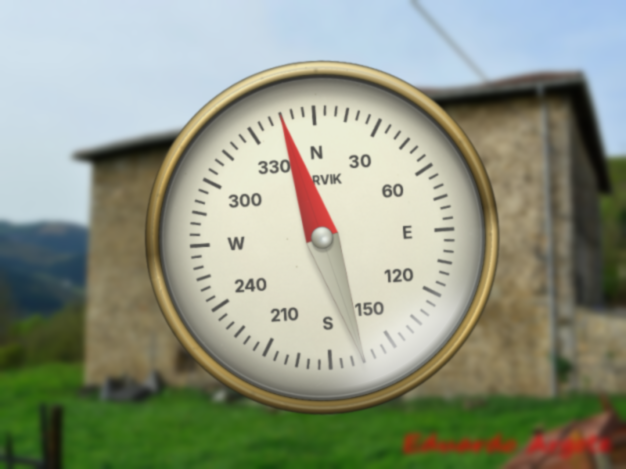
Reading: {"value": 345, "unit": "°"}
